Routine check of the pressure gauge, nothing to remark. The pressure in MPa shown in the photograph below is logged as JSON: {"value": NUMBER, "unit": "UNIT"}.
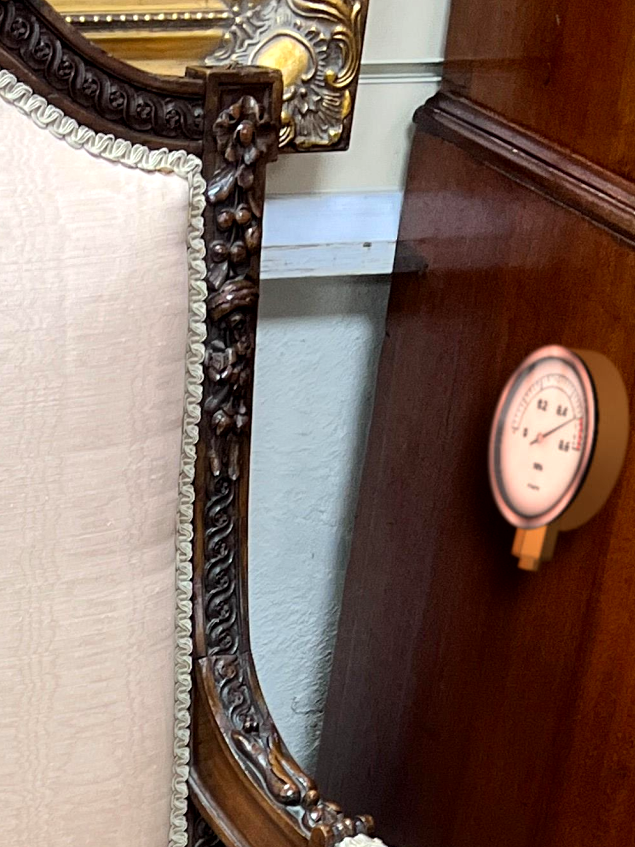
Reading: {"value": 0.5, "unit": "MPa"}
